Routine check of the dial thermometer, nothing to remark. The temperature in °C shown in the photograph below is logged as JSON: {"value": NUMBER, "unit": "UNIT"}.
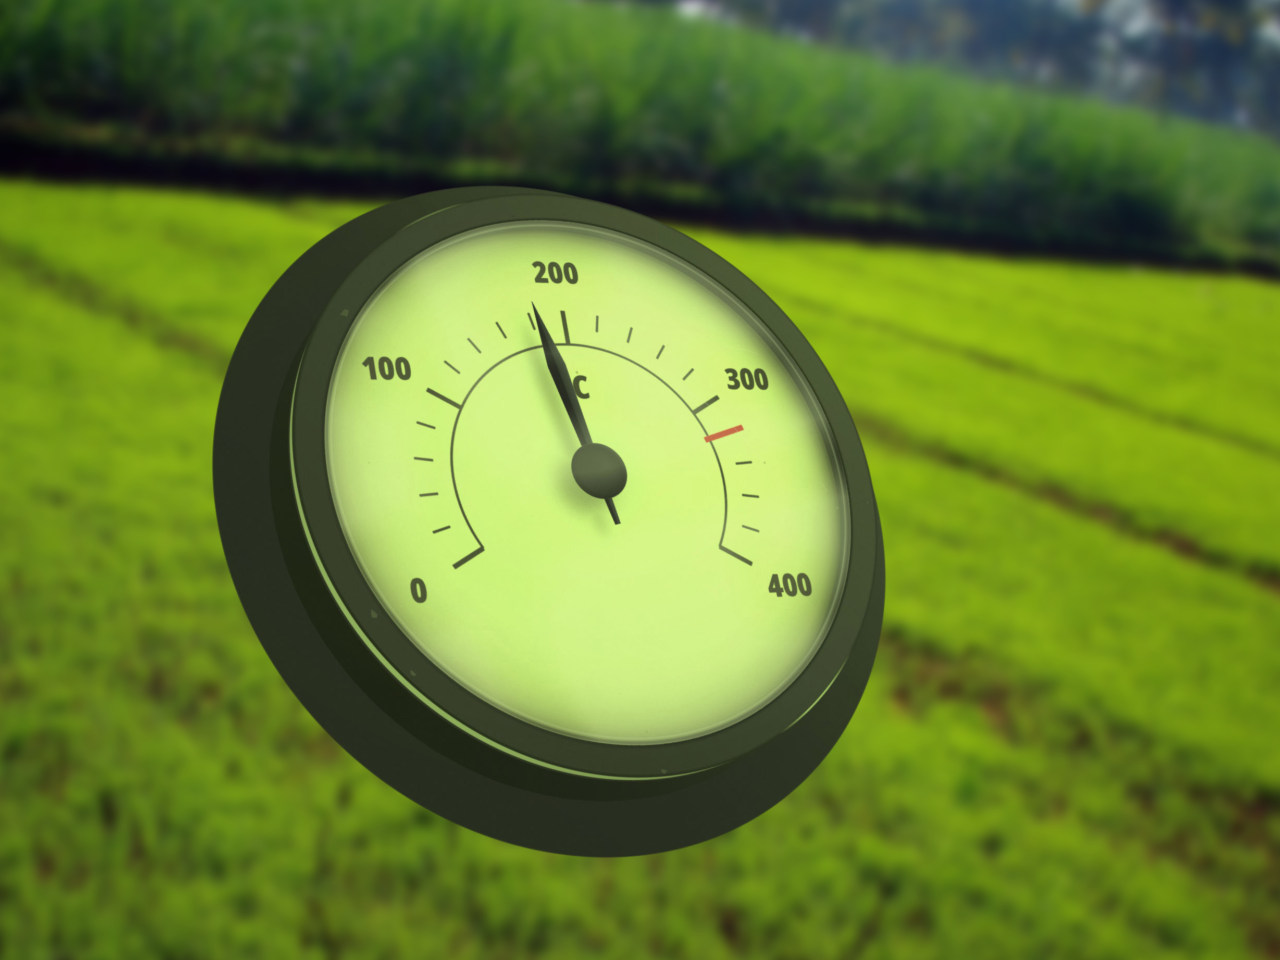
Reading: {"value": 180, "unit": "°C"}
